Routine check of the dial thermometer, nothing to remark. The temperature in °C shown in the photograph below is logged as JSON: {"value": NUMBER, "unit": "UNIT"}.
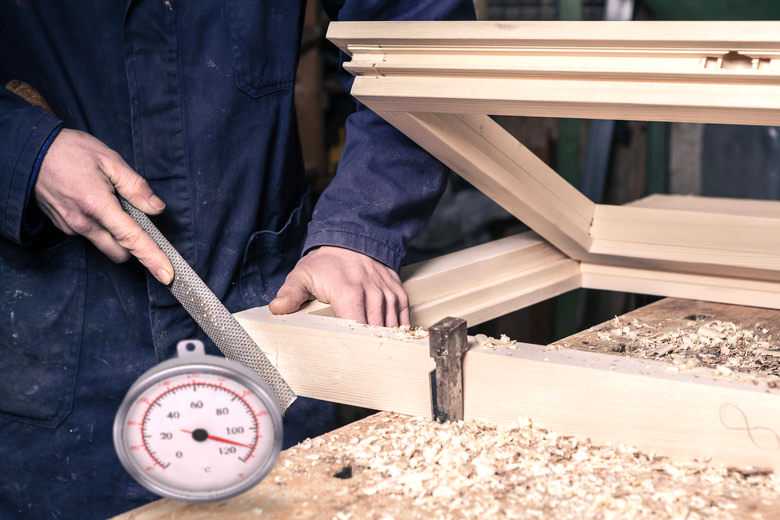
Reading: {"value": 110, "unit": "°C"}
